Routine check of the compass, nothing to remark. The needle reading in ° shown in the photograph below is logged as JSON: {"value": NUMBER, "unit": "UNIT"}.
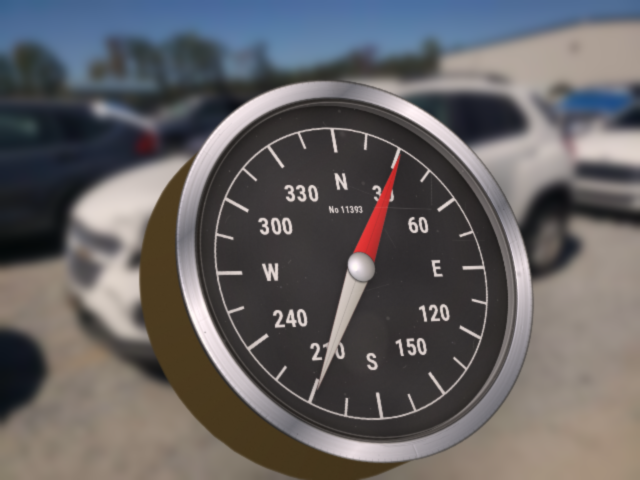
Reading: {"value": 30, "unit": "°"}
